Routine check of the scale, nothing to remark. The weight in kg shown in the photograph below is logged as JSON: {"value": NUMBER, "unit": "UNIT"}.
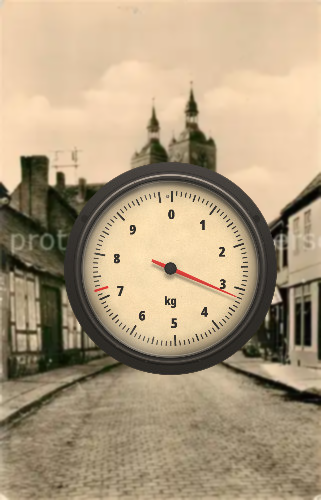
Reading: {"value": 3.2, "unit": "kg"}
